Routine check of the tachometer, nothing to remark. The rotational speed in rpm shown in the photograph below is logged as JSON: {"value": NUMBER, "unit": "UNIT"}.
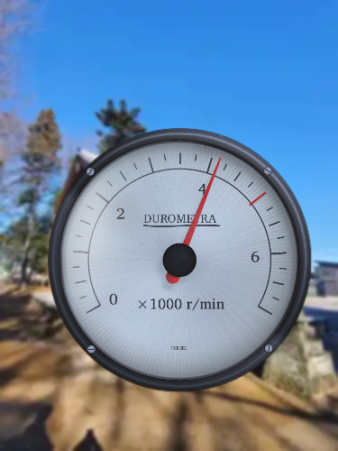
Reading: {"value": 4125, "unit": "rpm"}
